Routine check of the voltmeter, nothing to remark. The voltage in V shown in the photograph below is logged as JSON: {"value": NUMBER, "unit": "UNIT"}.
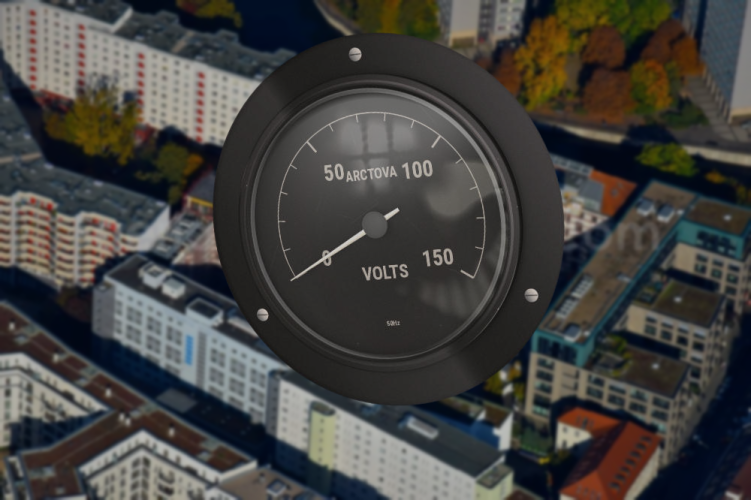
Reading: {"value": 0, "unit": "V"}
